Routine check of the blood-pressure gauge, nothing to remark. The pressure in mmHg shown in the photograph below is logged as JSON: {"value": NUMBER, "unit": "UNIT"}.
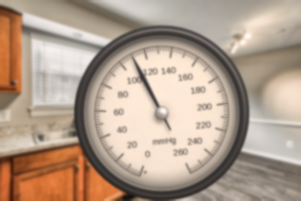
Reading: {"value": 110, "unit": "mmHg"}
